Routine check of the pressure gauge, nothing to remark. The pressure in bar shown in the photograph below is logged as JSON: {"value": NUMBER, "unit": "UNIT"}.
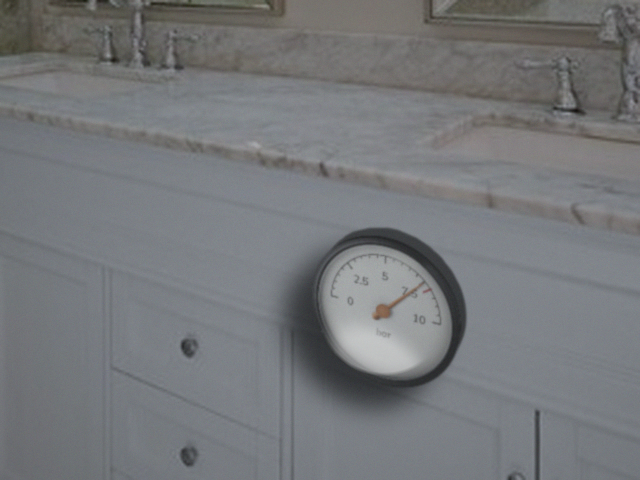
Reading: {"value": 7.5, "unit": "bar"}
